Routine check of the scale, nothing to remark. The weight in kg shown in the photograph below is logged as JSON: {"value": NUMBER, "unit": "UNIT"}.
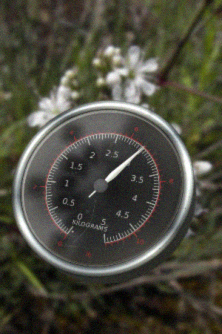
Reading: {"value": 3, "unit": "kg"}
